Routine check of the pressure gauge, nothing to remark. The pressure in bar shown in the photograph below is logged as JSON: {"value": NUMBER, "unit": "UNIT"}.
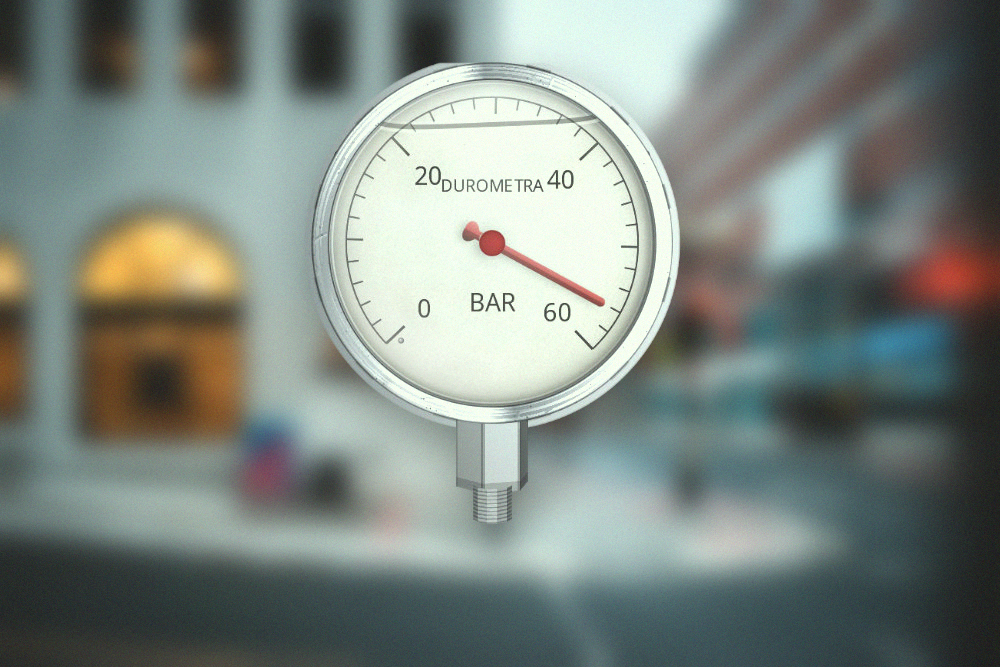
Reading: {"value": 56, "unit": "bar"}
